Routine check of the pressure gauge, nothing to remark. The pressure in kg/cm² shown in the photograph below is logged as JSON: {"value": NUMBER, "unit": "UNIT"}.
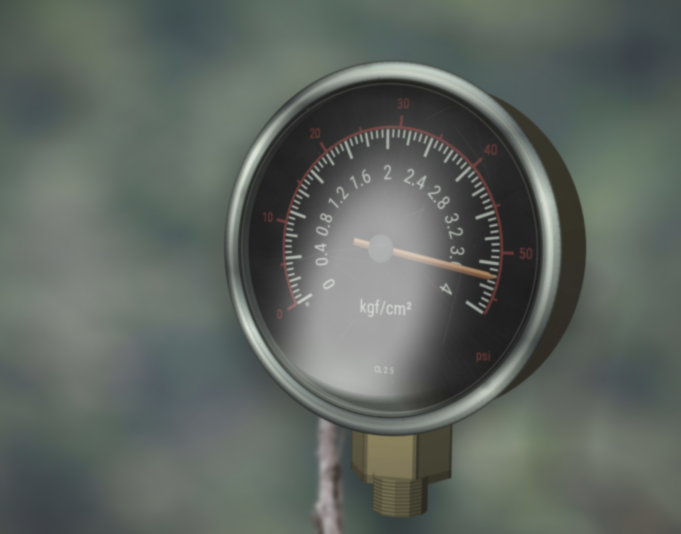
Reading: {"value": 3.7, "unit": "kg/cm²"}
